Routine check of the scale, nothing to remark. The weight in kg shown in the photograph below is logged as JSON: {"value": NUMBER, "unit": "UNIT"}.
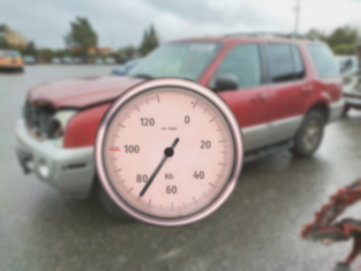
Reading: {"value": 75, "unit": "kg"}
